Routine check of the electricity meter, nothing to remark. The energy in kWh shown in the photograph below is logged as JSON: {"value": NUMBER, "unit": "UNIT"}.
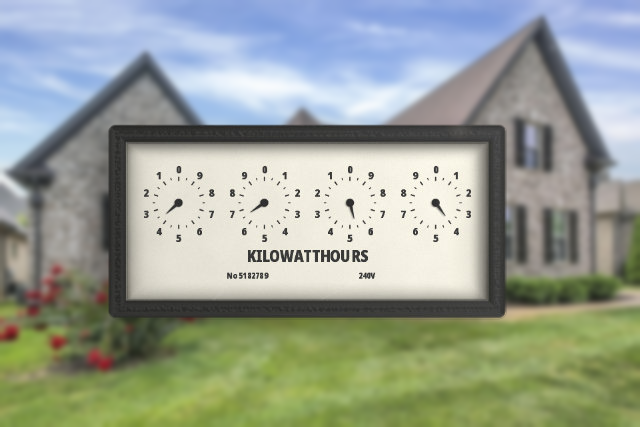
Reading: {"value": 3654, "unit": "kWh"}
